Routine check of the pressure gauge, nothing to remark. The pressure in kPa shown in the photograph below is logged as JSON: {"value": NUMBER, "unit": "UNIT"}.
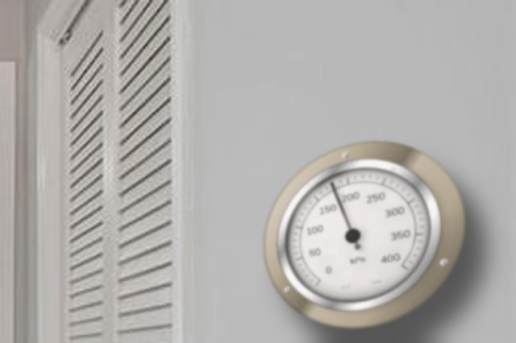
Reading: {"value": 180, "unit": "kPa"}
